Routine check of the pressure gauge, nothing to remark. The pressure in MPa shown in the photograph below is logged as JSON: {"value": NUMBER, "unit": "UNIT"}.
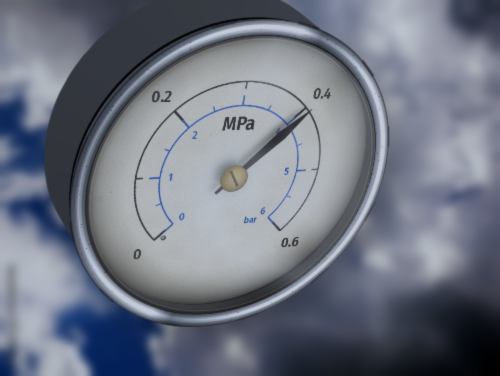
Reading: {"value": 0.4, "unit": "MPa"}
